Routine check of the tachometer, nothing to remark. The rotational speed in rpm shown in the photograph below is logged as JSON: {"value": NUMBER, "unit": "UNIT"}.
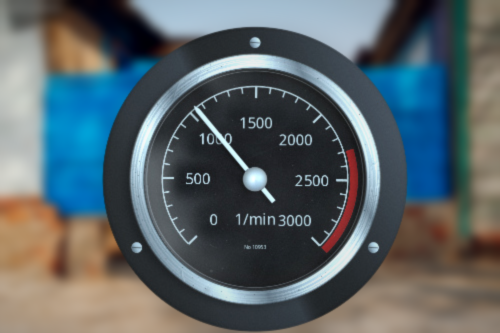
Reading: {"value": 1050, "unit": "rpm"}
